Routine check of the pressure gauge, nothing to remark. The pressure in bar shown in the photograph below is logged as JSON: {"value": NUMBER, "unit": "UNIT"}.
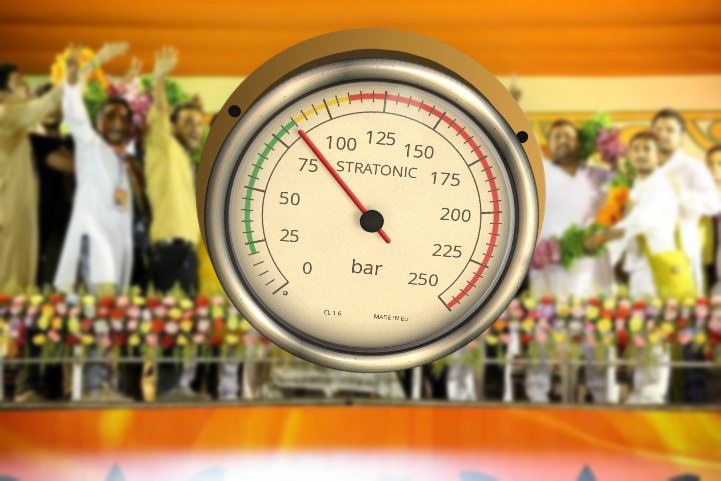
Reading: {"value": 85, "unit": "bar"}
